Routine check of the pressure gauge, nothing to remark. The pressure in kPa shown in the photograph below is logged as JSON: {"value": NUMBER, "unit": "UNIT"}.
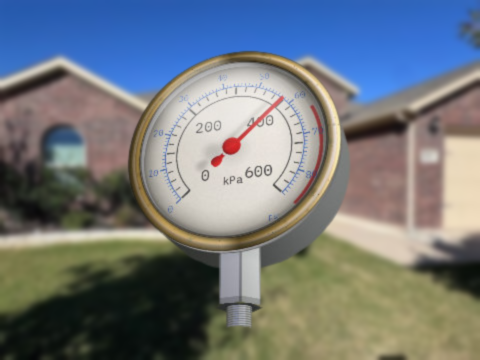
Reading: {"value": 400, "unit": "kPa"}
